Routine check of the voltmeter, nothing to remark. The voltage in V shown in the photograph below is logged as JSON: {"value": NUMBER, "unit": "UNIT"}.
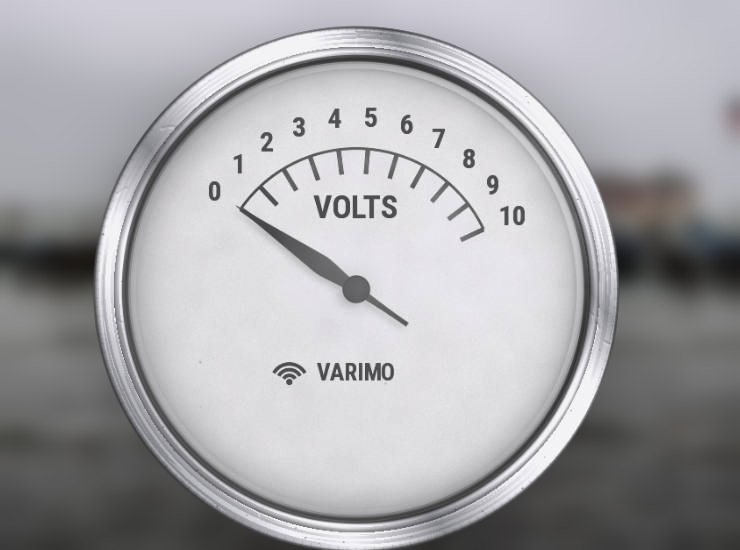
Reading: {"value": 0, "unit": "V"}
